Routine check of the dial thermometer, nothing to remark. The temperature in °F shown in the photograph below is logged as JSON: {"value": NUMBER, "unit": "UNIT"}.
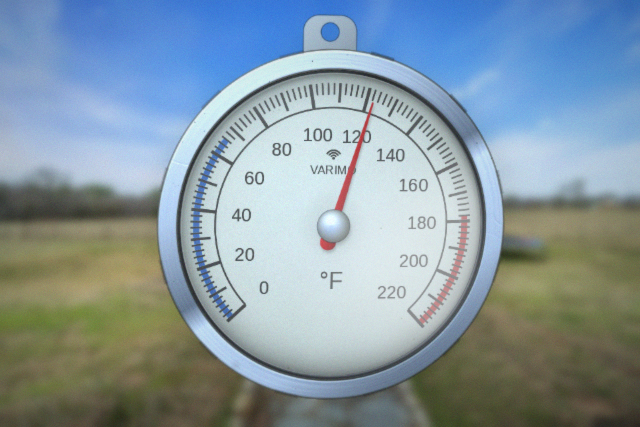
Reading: {"value": 122, "unit": "°F"}
